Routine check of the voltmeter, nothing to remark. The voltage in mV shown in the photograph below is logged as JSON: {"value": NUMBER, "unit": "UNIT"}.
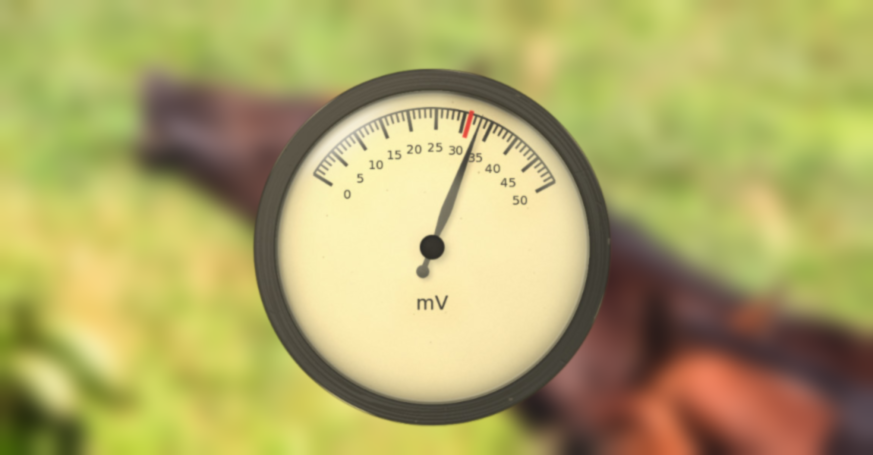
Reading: {"value": 33, "unit": "mV"}
